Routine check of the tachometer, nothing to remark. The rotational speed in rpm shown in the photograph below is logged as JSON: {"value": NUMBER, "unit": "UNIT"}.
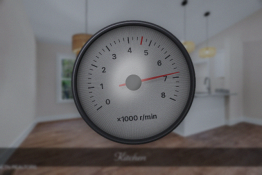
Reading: {"value": 6800, "unit": "rpm"}
